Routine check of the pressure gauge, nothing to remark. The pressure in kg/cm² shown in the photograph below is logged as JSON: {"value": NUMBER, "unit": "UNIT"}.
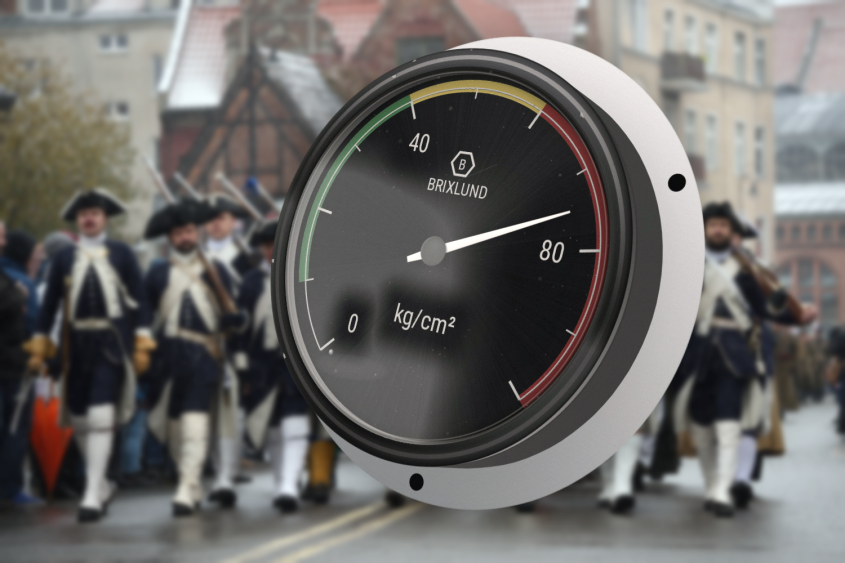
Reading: {"value": 75, "unit": "kg/cm²"}
